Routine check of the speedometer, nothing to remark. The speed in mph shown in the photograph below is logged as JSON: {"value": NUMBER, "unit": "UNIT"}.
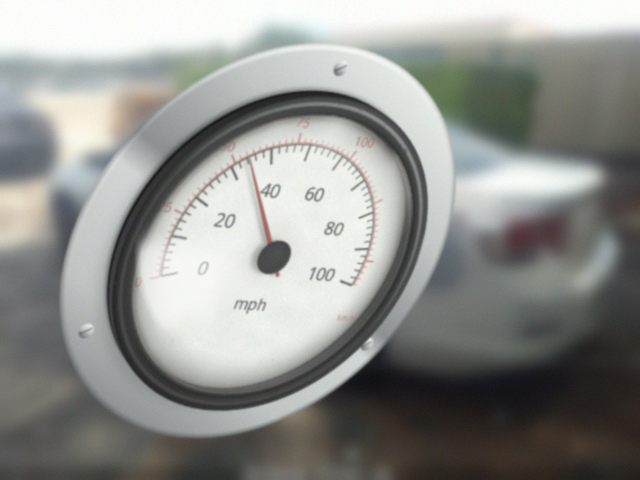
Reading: {"value": 34, "unit": "mph"}
